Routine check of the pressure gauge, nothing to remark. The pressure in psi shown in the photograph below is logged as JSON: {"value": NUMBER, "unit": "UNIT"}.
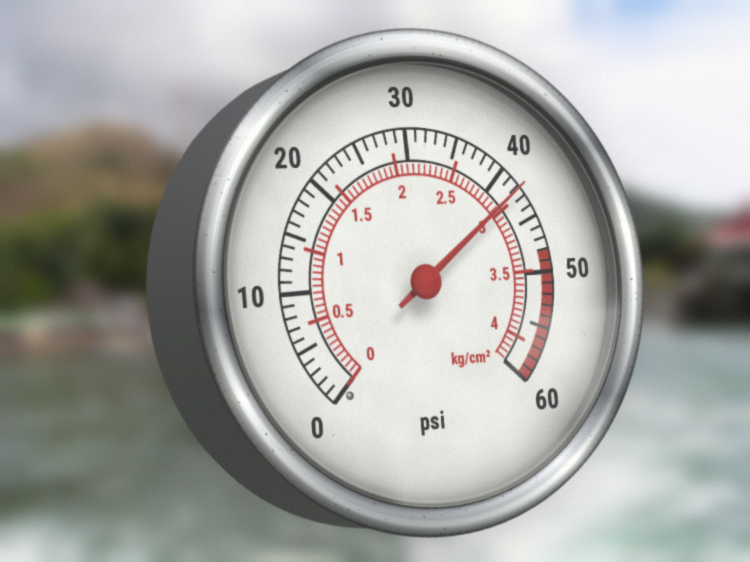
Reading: {"value": 42, "unit": "psi"}
